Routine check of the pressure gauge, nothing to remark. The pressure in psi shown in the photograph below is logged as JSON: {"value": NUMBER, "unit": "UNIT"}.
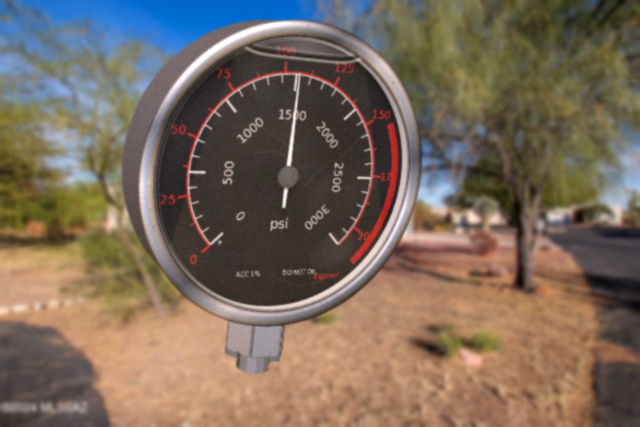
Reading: {"value": 1500, "unit": "psi"}
